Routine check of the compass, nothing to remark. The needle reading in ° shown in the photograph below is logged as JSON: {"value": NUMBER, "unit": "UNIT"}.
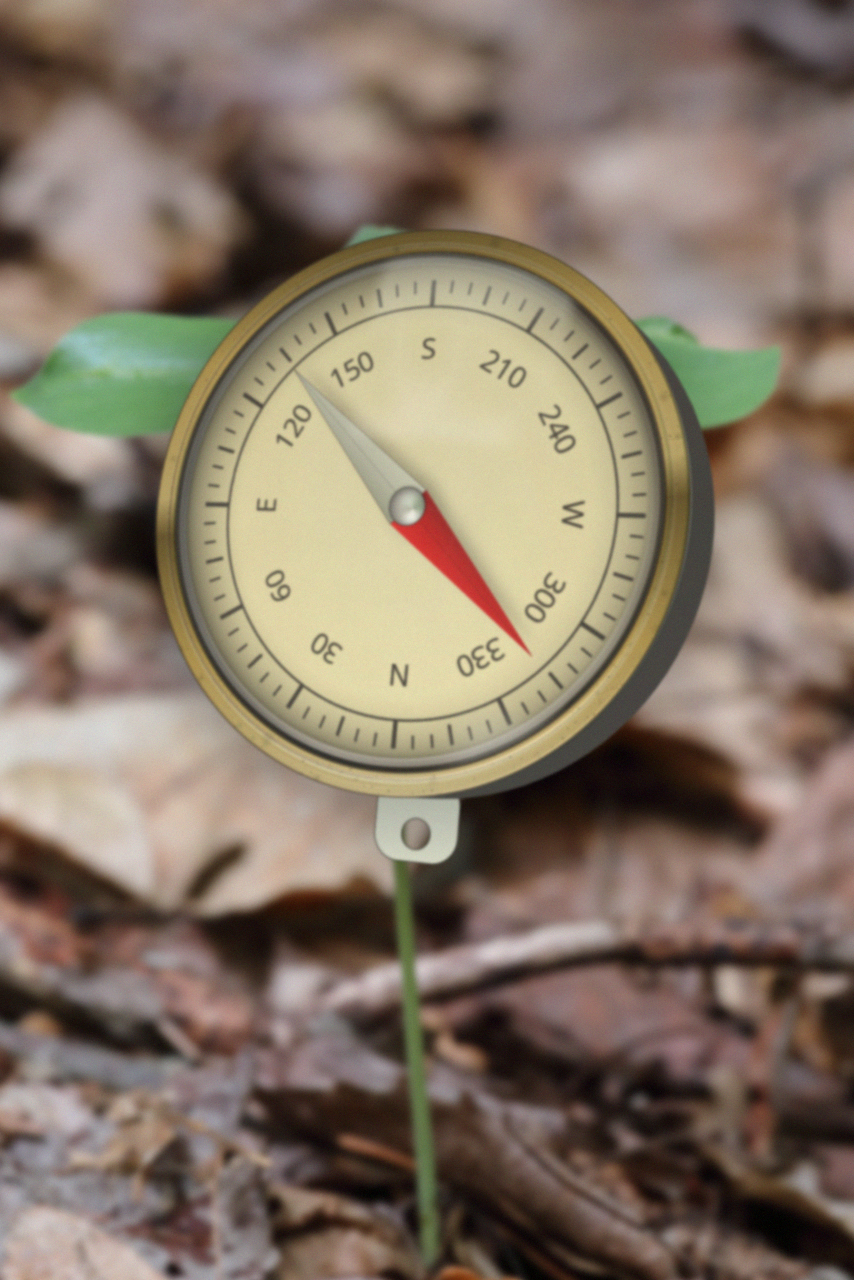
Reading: {"value": 315, "unit": "°"}
